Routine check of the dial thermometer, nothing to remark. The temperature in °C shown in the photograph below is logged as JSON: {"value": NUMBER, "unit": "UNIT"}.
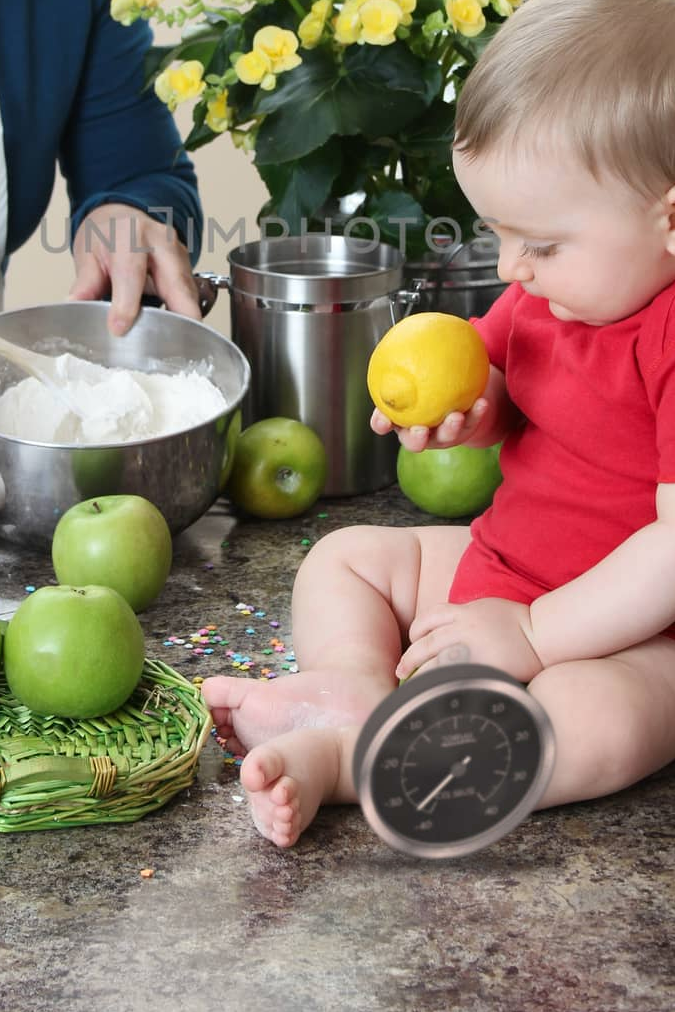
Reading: {"value": -35, "unit": "°C"}
